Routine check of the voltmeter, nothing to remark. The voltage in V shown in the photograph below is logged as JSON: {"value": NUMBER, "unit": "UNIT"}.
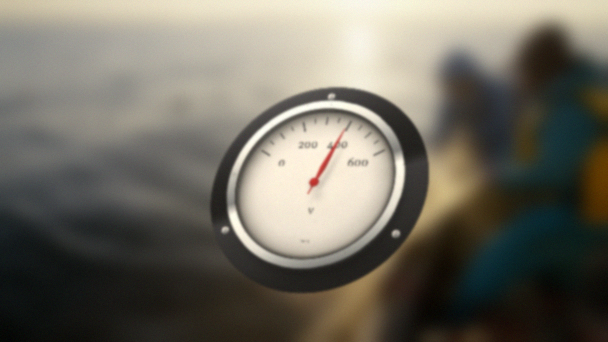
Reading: {"value": 400, "unit": "V"}
